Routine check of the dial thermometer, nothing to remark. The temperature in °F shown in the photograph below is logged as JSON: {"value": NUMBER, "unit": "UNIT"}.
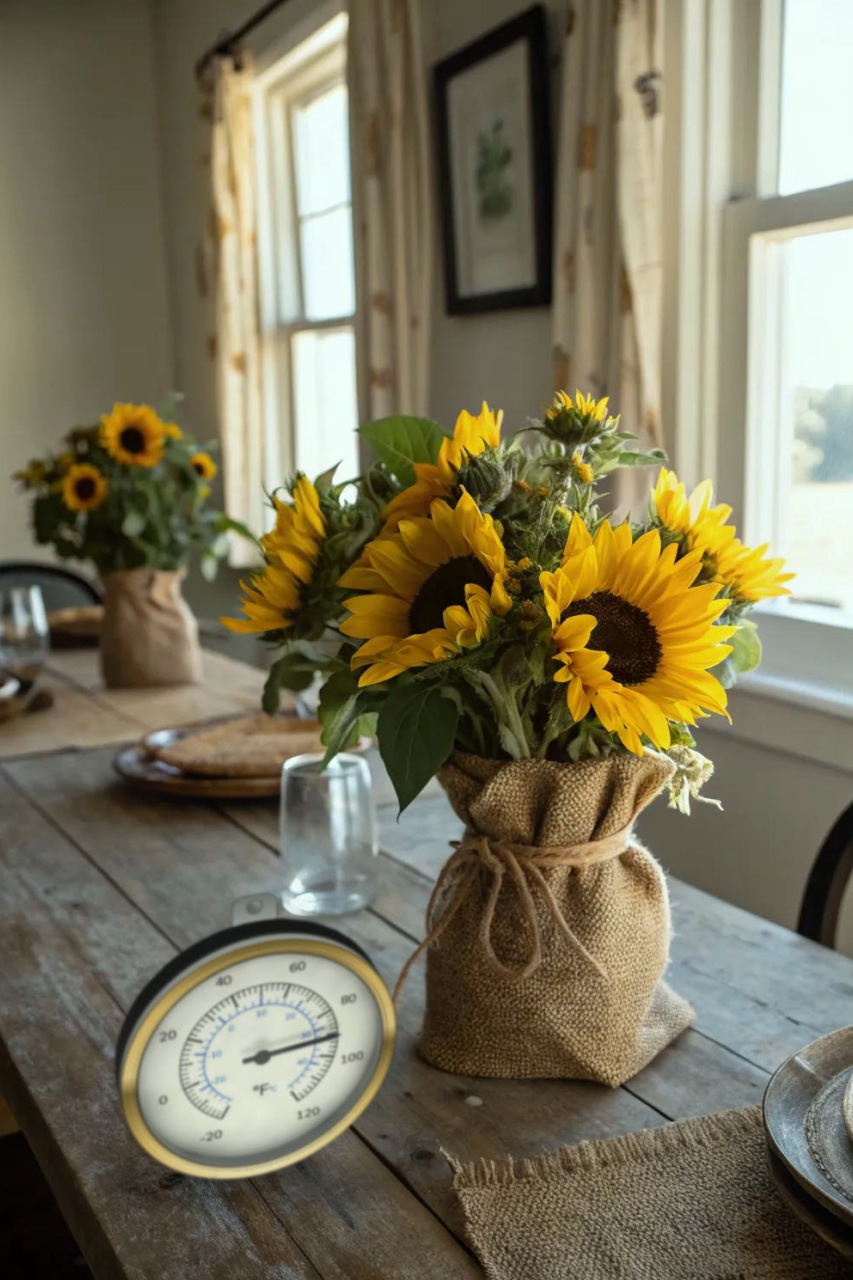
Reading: {"value": 90, "unit": "°F"}
